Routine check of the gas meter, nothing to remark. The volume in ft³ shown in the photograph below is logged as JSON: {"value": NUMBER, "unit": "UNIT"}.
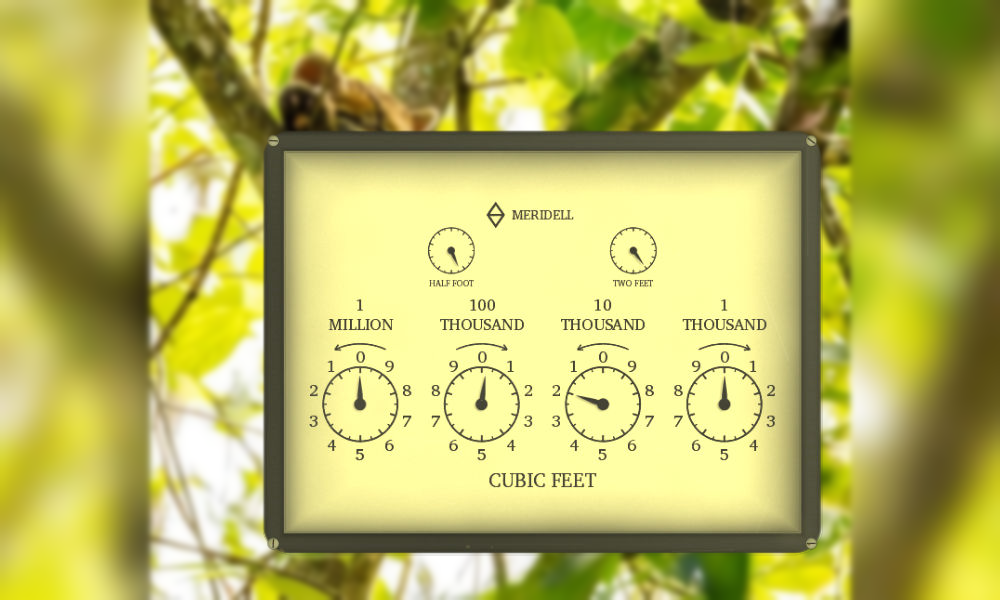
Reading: {"value": 2000, "unit": "ft³"}
